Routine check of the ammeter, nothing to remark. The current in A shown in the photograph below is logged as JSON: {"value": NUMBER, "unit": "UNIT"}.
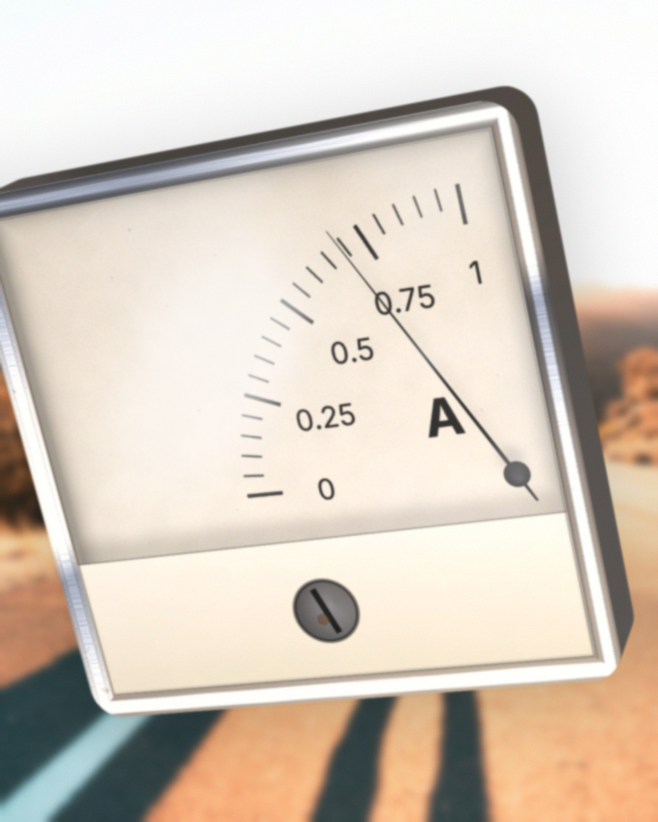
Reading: {"value": 0.7, "unit": "A"}
